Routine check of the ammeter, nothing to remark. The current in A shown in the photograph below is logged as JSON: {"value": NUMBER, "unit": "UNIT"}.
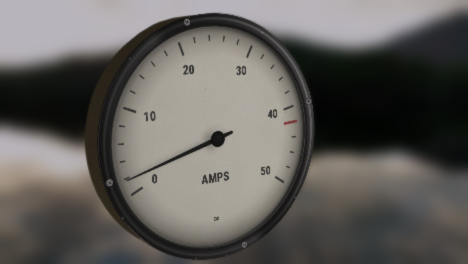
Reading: {"value": 2, "unit": "A"}
